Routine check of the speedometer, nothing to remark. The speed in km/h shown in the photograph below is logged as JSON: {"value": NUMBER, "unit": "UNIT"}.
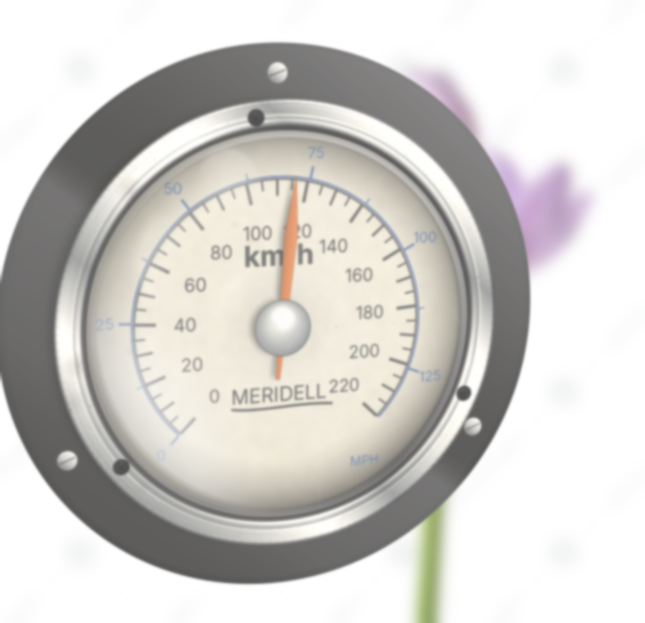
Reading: {"value": 115, "unit": "km/h"}
